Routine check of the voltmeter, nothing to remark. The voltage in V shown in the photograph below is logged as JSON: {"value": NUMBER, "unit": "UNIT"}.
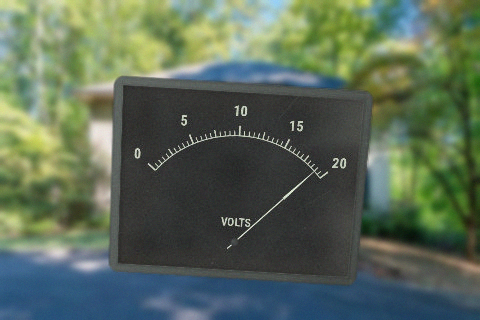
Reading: {"value": 19, "unit": "V"}
